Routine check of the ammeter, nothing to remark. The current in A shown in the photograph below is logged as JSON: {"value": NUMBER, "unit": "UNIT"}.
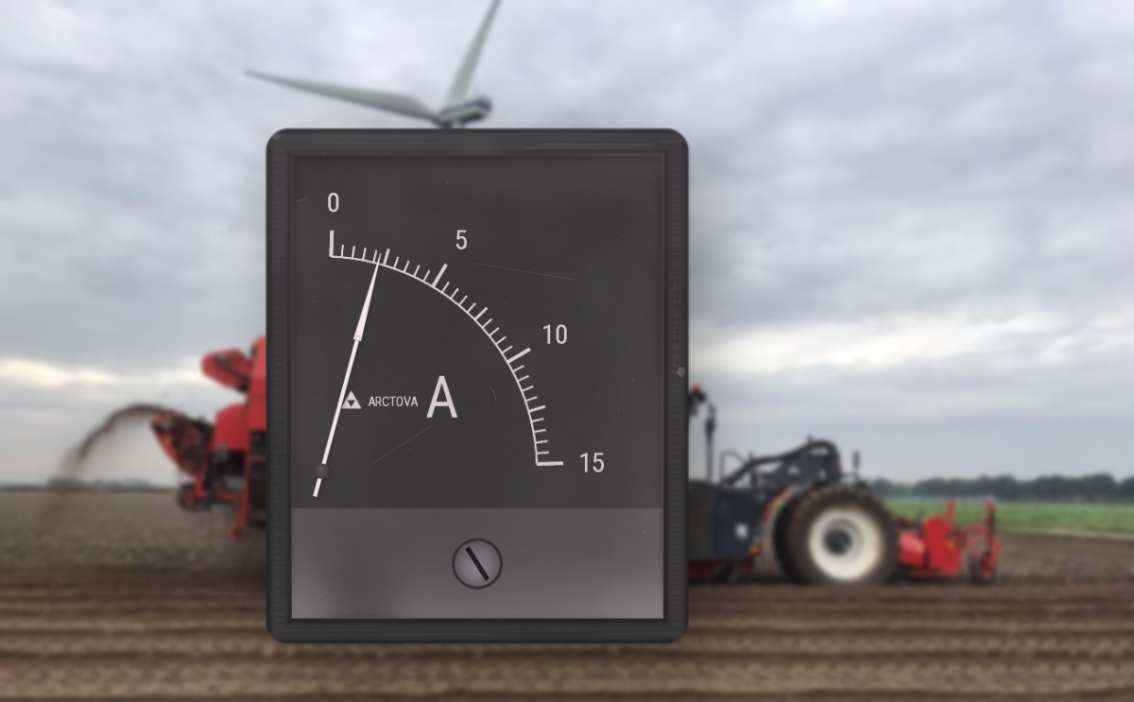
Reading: {"value": 2.25, "unit": "A"}
